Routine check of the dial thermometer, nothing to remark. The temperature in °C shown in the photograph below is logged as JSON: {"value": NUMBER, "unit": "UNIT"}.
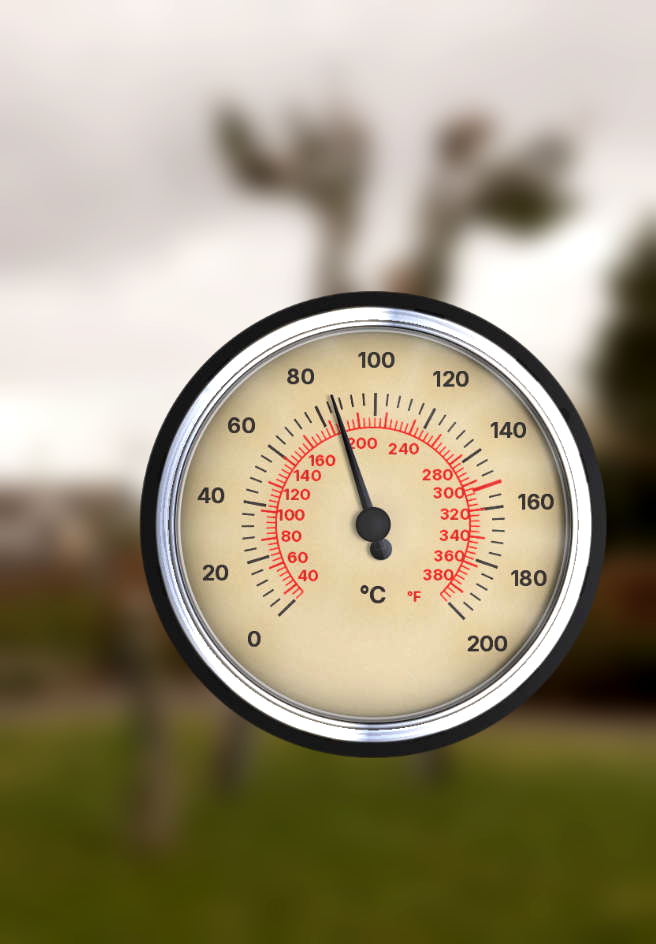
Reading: {"value": 86, "unit": "°C"}
